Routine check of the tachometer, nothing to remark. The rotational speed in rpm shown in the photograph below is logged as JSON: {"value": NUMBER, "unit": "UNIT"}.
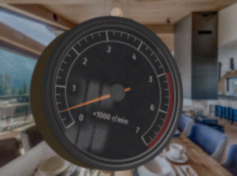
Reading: {"value": 400, "unit": "rpm"}
